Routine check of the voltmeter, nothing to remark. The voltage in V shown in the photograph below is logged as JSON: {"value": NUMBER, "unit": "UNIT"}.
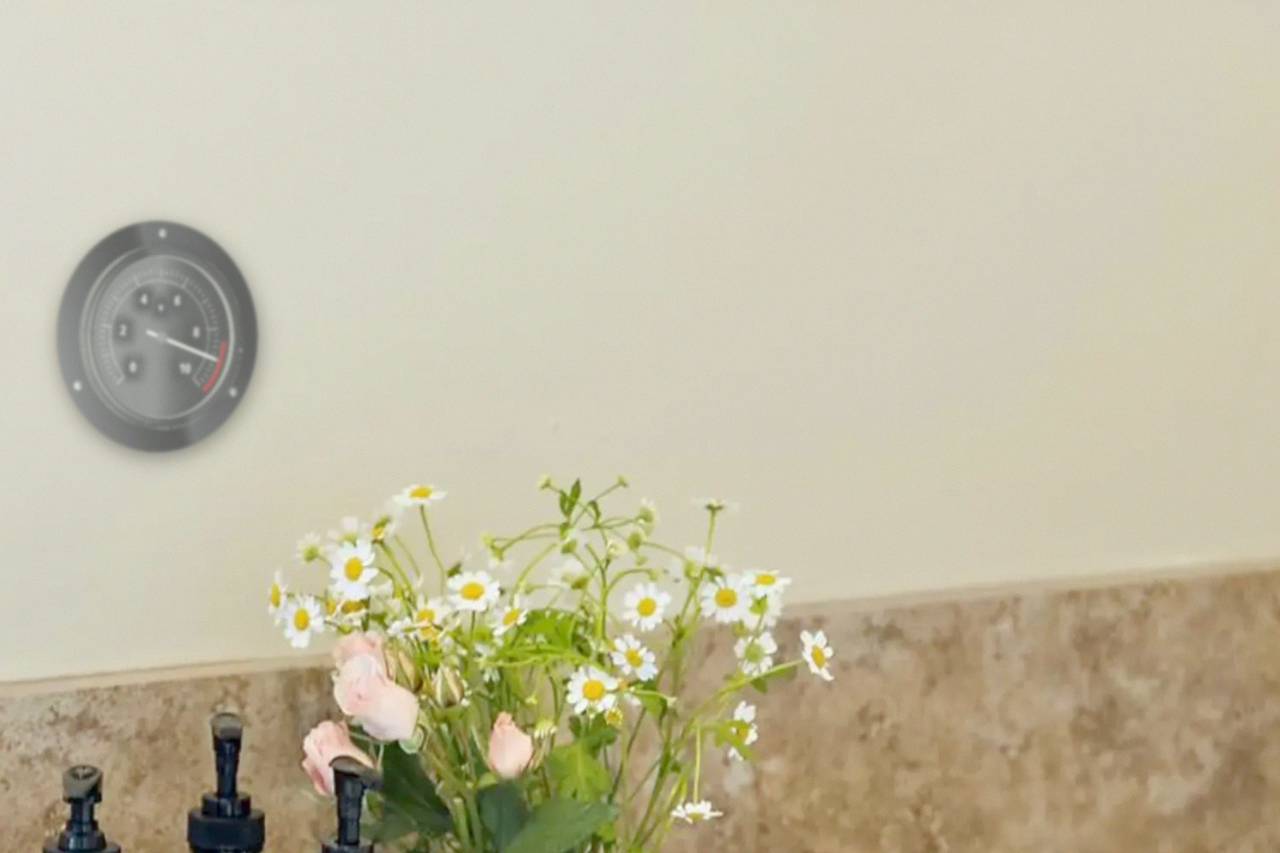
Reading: {"value": 9, "unit": "V"}
